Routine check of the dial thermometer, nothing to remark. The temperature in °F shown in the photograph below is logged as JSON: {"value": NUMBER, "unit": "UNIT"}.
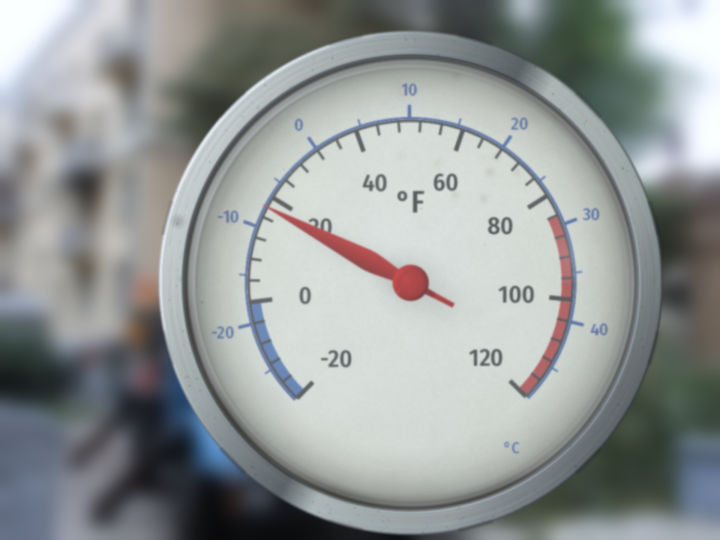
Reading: {"value": 18, "unit": "°F"}
